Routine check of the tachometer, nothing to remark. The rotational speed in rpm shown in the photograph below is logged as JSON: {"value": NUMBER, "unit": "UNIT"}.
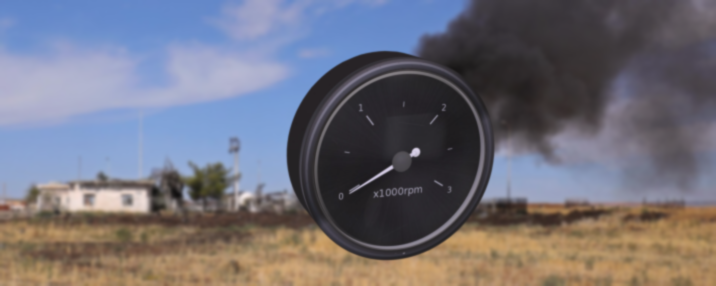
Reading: {"value": 0, "unit": "rpm"}
